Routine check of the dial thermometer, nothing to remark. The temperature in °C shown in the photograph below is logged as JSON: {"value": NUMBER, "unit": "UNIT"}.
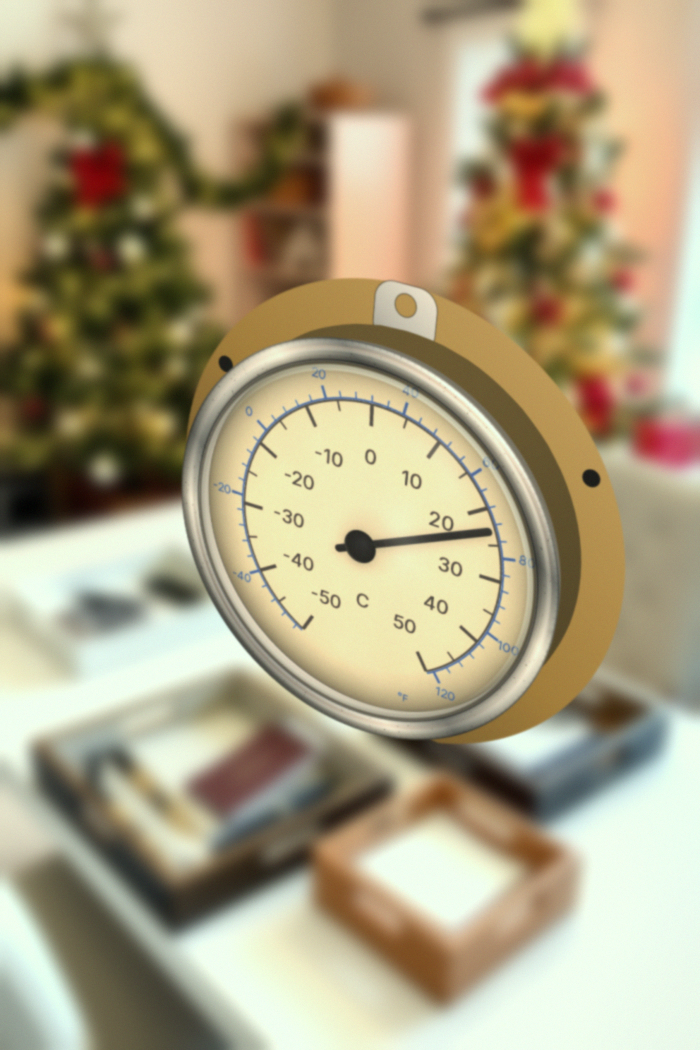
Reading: {"value": 22.5, "unit": "°C"}
